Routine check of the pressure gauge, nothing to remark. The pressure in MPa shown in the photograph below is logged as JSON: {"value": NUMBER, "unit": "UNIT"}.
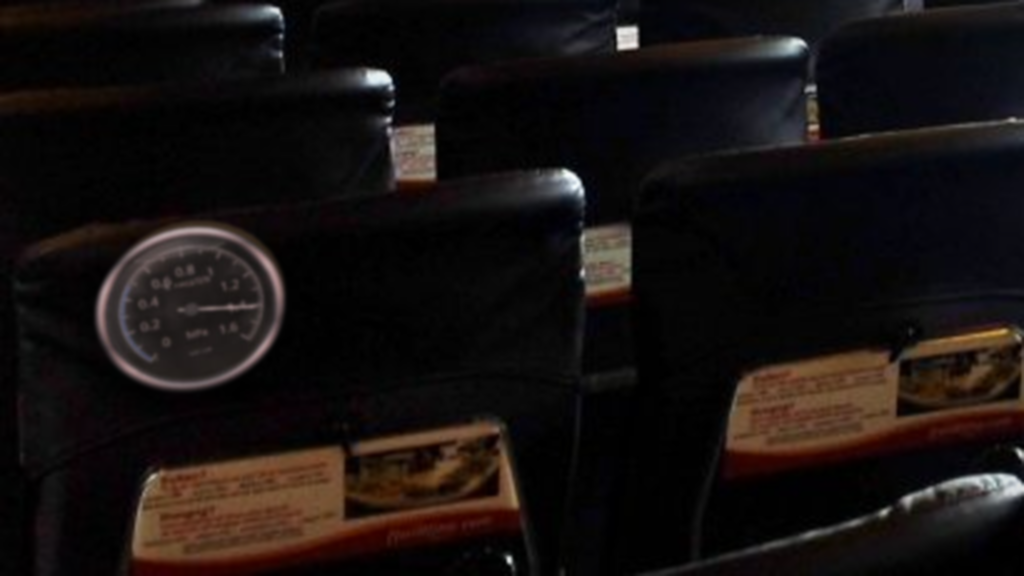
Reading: {"value": 1.4, "unit": "MPa"}
